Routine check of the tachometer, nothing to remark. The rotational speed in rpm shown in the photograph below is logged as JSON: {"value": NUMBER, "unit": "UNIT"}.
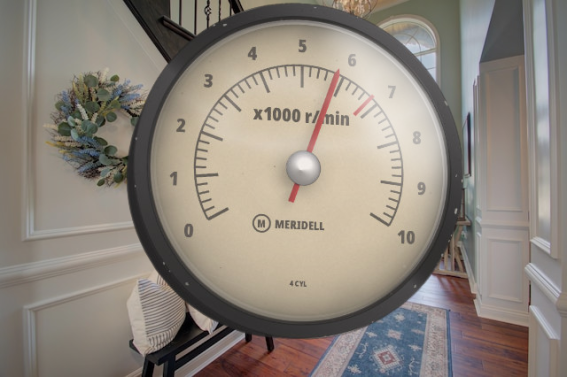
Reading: {"value": 5800, "unit": "rpm"}
